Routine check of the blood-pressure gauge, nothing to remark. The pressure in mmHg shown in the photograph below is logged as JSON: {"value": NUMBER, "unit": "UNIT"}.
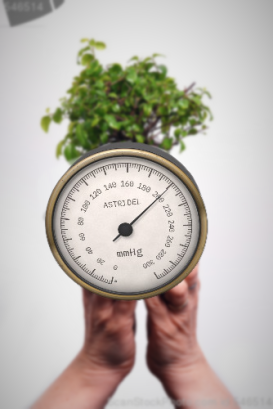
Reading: {"value": 200, "unit": "mmHg"}
